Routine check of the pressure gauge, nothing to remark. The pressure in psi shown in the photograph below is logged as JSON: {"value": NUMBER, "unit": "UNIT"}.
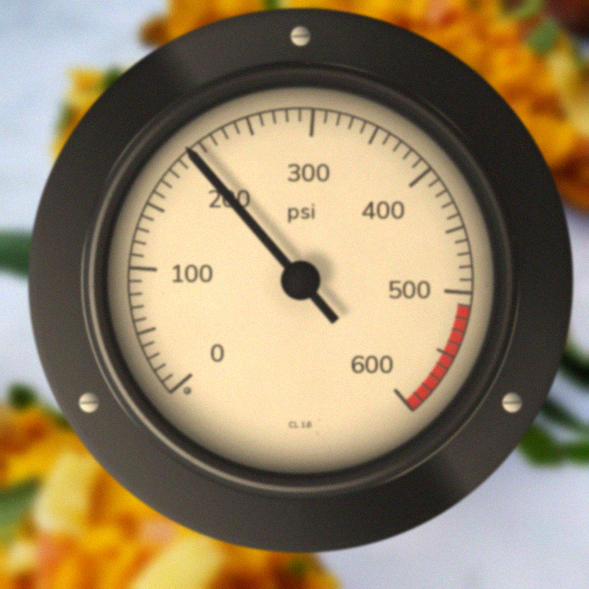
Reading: {"value": 200, "unit": "psi"}
